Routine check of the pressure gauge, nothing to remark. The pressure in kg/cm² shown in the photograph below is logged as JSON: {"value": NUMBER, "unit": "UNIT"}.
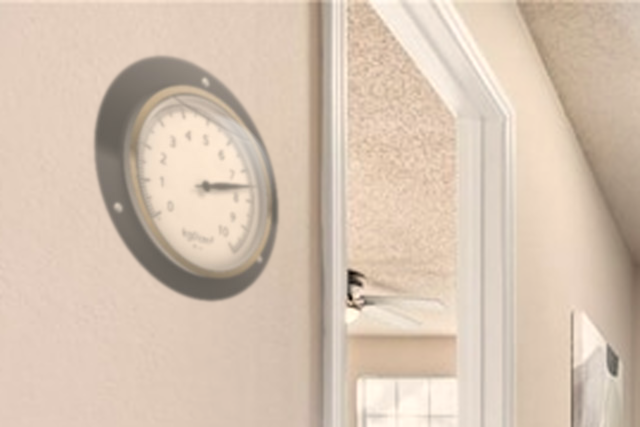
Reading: {"value": 7.5, "unit": "kg/cm²"}
